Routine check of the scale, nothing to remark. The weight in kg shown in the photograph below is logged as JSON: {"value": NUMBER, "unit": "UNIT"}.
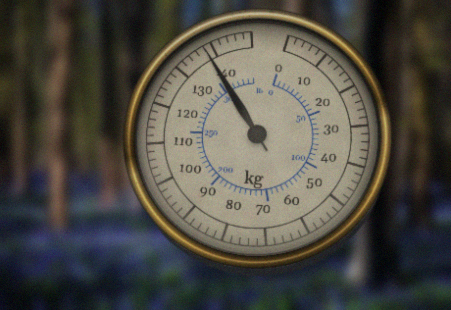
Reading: {"value": 138, "unit": "kg"}
